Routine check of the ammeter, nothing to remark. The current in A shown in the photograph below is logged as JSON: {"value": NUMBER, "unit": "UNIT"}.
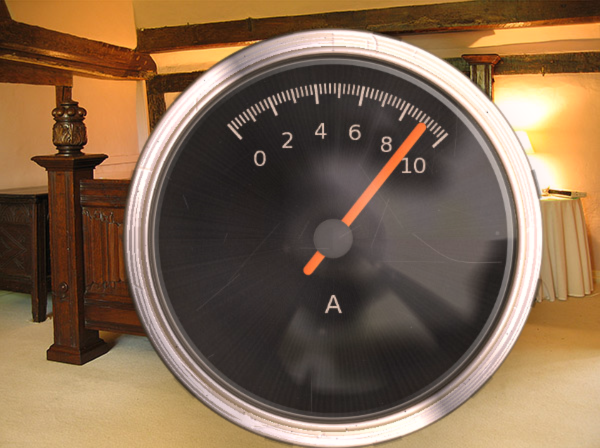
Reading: {"value": 9, "unit": "A"}
